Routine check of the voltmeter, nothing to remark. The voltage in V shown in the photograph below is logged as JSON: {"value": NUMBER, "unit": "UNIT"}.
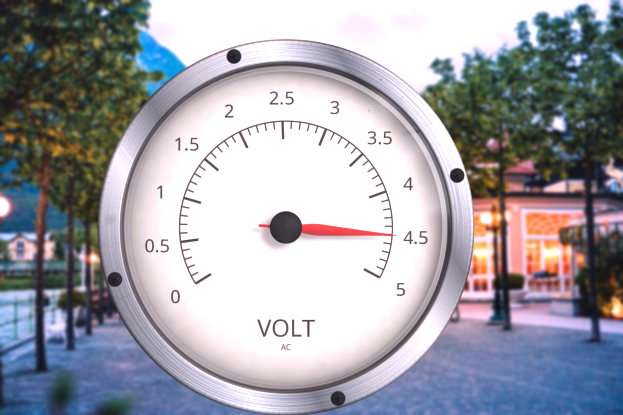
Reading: {"value": 4.5, "unit": "V"}
